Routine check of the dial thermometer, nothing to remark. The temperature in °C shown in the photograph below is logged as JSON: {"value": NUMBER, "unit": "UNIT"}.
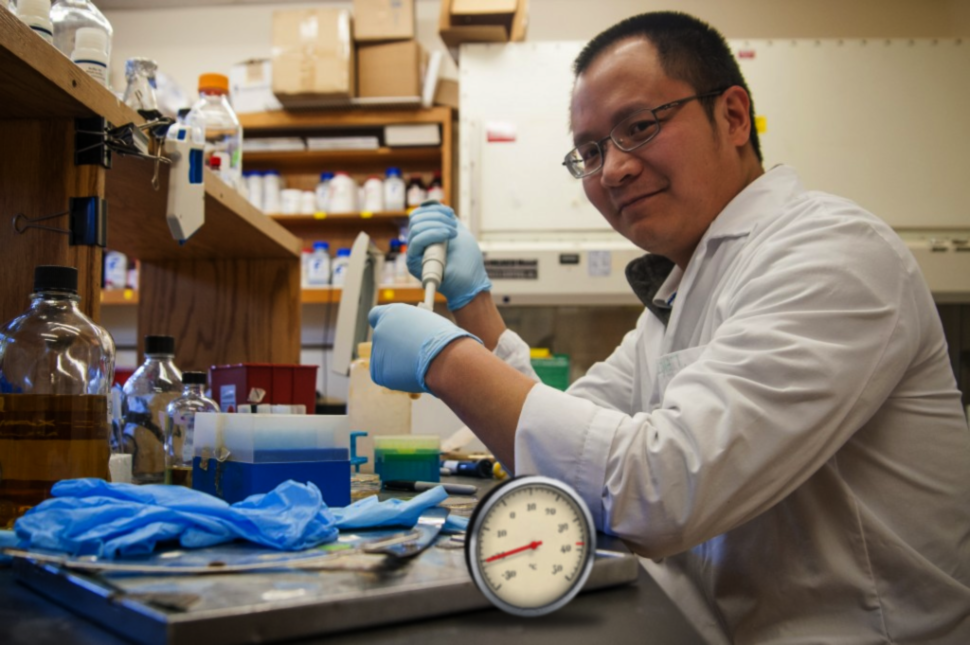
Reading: {"value": -20, "unit": "°C"}
